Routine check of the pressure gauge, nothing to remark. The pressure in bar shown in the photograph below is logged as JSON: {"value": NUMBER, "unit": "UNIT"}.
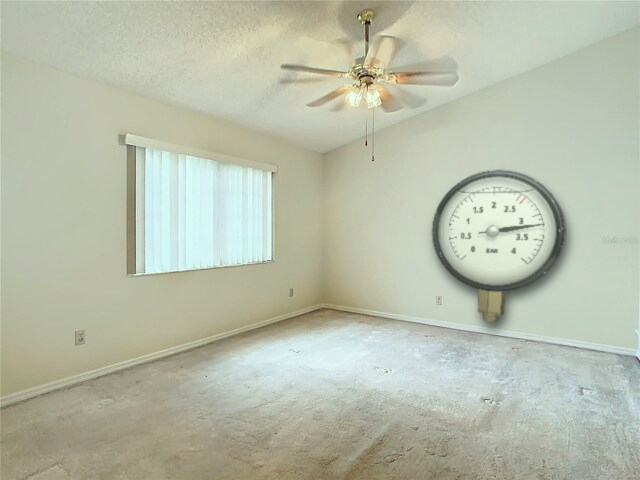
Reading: {"value": 3.2, "unit": "bar"}
